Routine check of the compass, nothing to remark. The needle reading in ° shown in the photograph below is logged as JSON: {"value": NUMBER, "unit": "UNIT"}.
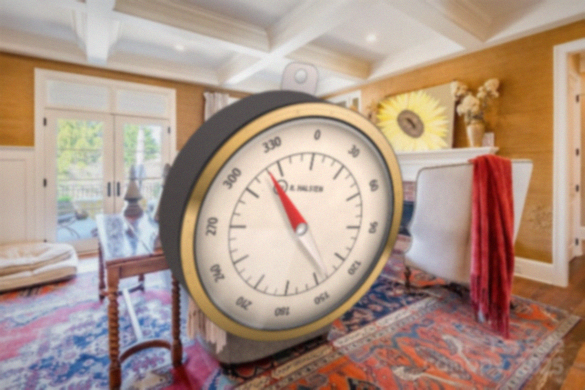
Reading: {"value": 320, "unit": "°"}
